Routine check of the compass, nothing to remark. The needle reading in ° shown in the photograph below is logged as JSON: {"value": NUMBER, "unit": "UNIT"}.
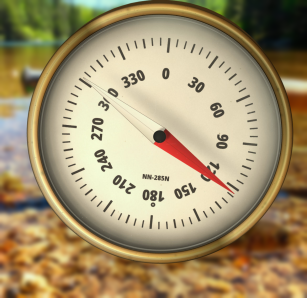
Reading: {"value": 122.5, "unit": "°"}
